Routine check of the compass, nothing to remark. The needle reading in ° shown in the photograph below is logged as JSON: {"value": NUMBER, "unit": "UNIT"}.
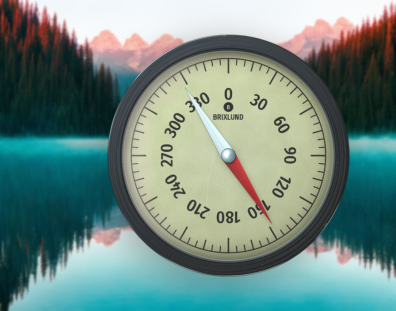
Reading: {"value": 147.5, "unit": "°"}
